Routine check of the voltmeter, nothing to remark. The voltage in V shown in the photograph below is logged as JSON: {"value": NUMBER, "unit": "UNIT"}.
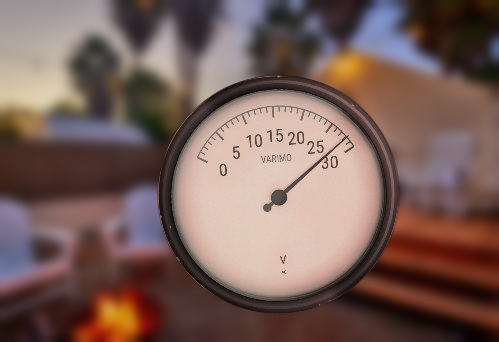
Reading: {"value": 28, "unit": "V"}
